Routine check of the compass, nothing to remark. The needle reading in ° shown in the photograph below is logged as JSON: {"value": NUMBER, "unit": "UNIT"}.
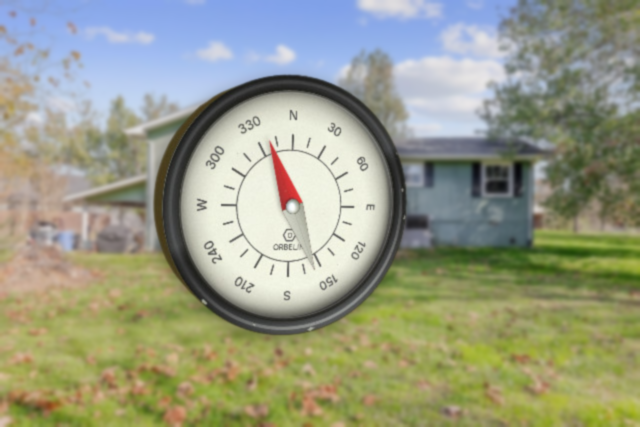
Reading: {"value": 337.5, "unit": "°"}
